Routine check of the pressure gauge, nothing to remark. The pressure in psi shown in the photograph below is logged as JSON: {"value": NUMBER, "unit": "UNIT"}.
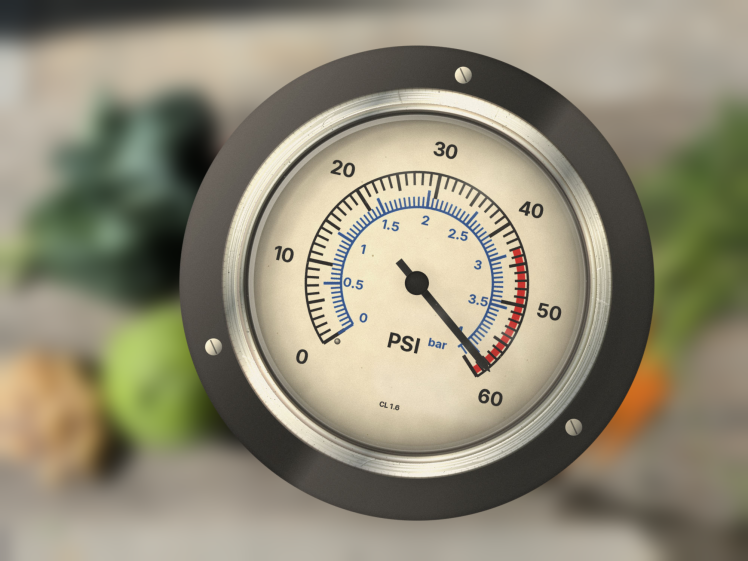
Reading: {"value": 58.5, "unit": "psi"}
